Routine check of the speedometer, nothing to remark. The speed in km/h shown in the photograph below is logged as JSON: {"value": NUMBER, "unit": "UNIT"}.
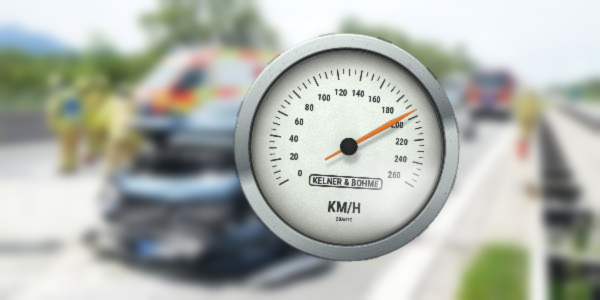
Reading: {"value": 195, "unit": "km/h"}
